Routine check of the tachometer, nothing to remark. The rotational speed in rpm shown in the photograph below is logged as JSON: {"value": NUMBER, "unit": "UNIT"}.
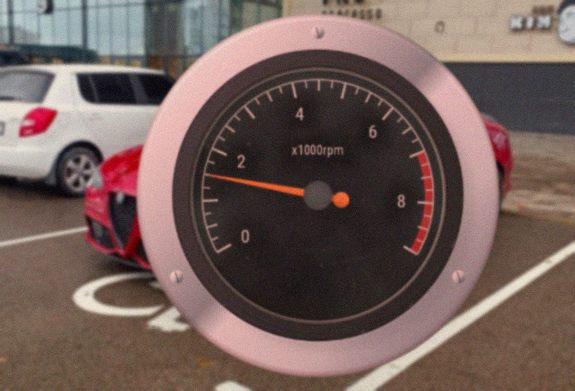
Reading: {"value": 1500, "unit": "rpm"}
